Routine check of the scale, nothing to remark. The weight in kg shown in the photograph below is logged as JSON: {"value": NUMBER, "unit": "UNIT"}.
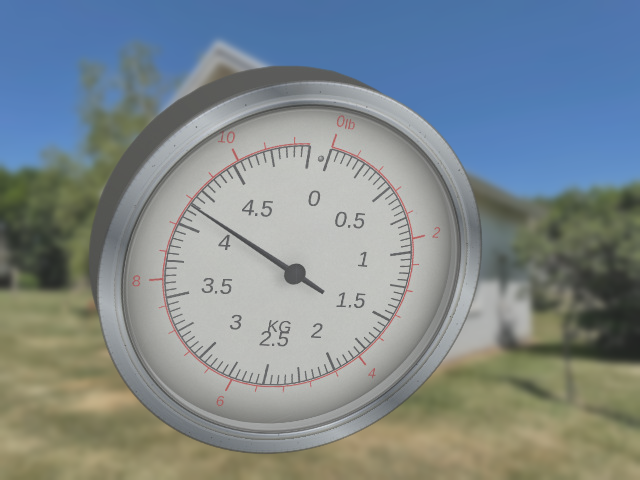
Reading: {"value": 4.15, "unit": "kg"}
